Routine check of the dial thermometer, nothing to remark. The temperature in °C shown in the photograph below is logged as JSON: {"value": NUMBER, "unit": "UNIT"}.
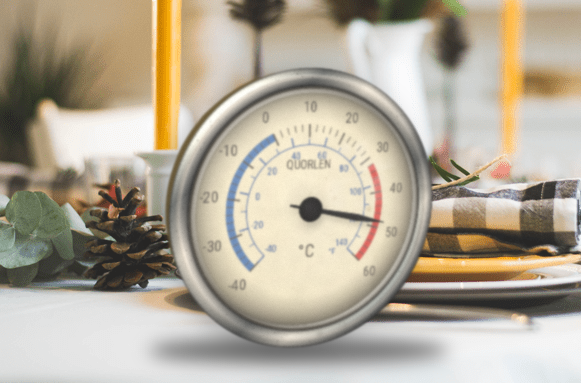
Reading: {"value": 48, "unit": "°C"}
